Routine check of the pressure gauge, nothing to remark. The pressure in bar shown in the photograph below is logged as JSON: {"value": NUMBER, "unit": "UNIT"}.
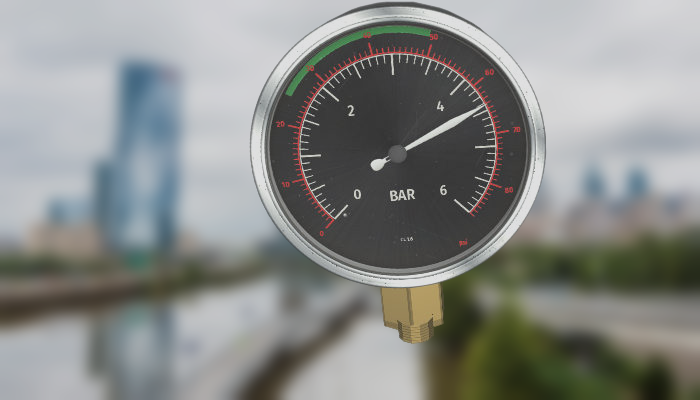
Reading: {"value": 4.4, "unit": "bar"}
